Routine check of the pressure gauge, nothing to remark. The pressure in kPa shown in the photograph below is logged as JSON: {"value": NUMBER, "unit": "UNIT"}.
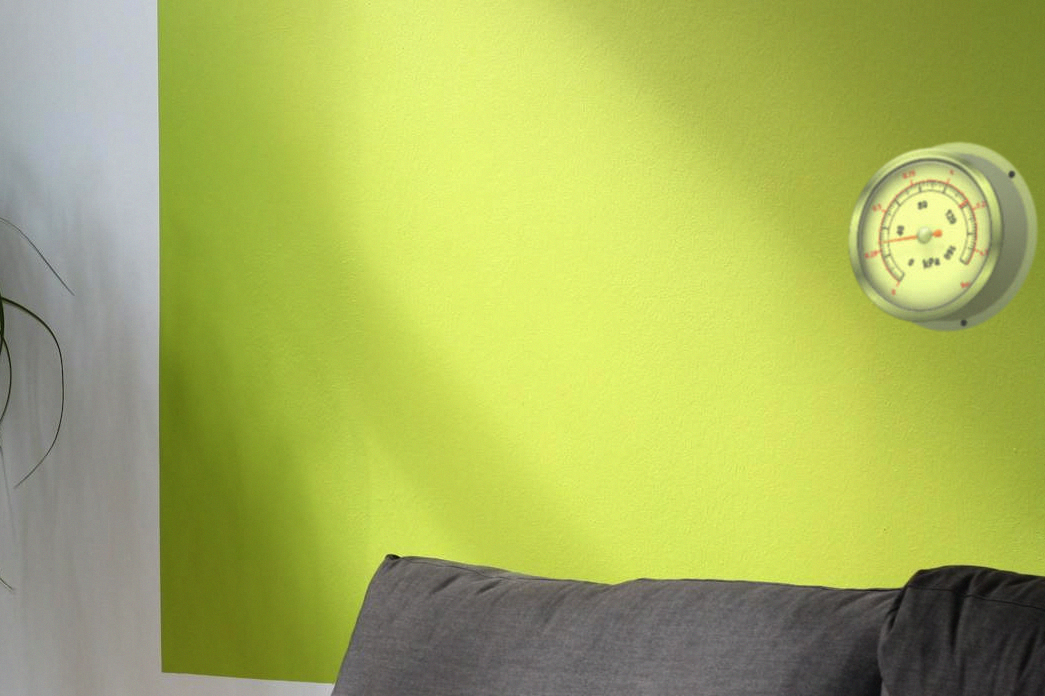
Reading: {"value": 30, "unit": "kPa"}
